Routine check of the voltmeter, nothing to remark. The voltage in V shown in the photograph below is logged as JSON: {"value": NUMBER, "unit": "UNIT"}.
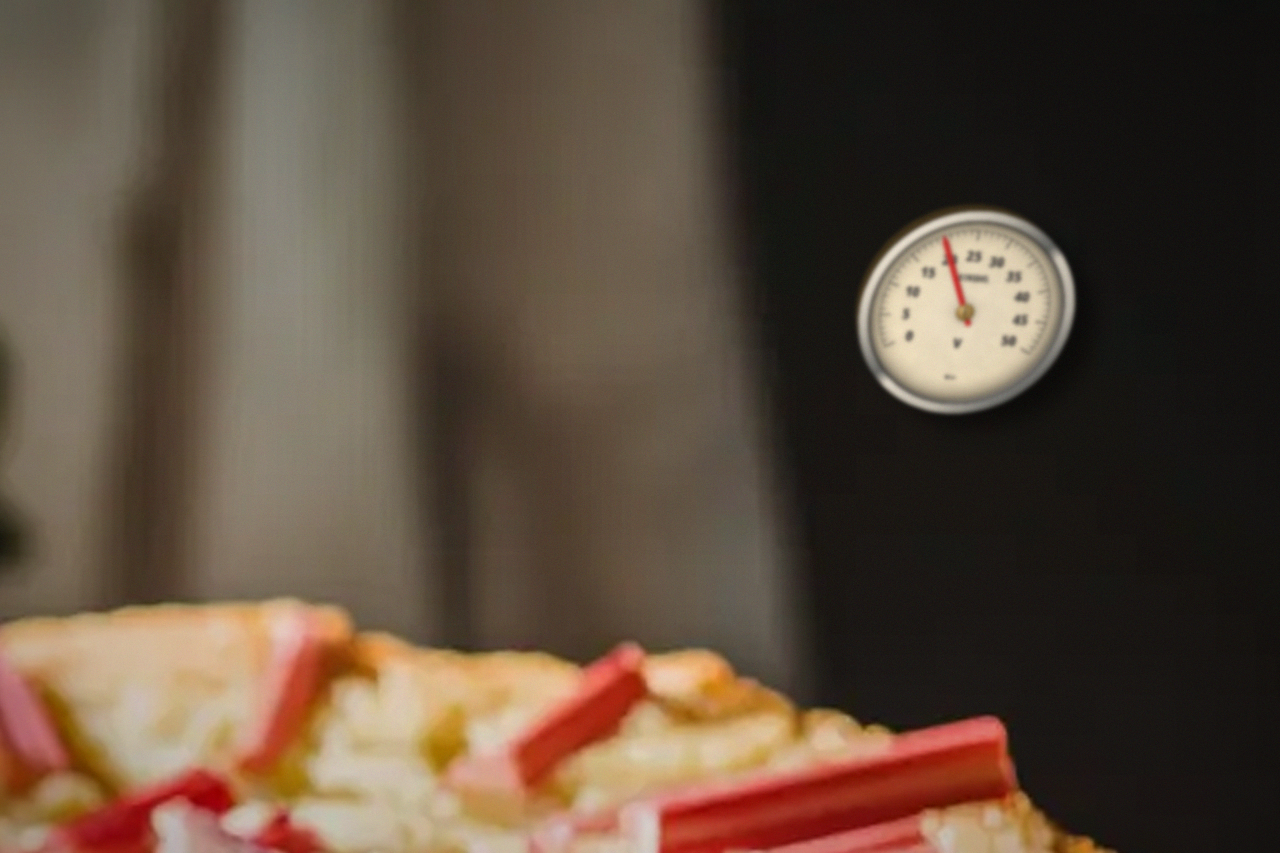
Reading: {"value": 20, "unit": "V"}
